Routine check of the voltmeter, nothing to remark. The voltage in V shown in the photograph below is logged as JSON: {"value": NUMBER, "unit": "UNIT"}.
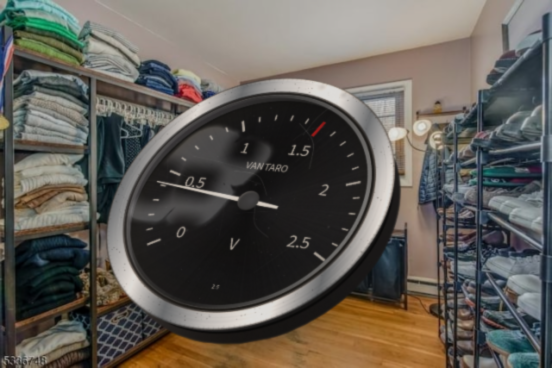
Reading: {"value": 0.4, "unit": "V"}
